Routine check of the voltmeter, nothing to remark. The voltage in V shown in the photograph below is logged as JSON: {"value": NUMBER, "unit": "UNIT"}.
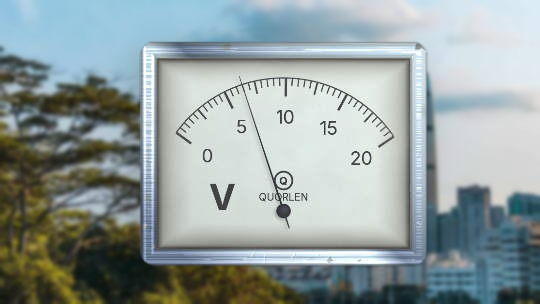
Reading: {"value": 6.5, "unit": "V"}
